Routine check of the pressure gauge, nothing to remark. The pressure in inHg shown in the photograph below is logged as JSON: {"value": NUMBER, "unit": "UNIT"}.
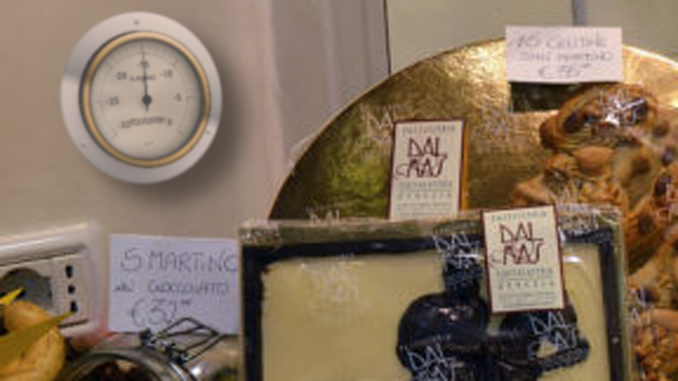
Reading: {"value": -15, "unit": "inHg"}
